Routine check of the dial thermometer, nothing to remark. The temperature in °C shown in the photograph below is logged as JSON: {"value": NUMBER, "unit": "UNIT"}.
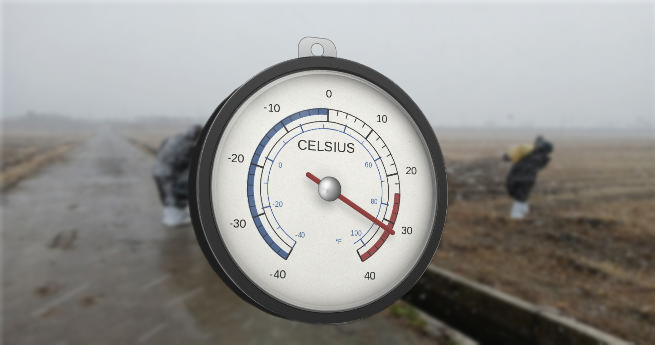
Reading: {"value": 32, "unit": "°C"}
